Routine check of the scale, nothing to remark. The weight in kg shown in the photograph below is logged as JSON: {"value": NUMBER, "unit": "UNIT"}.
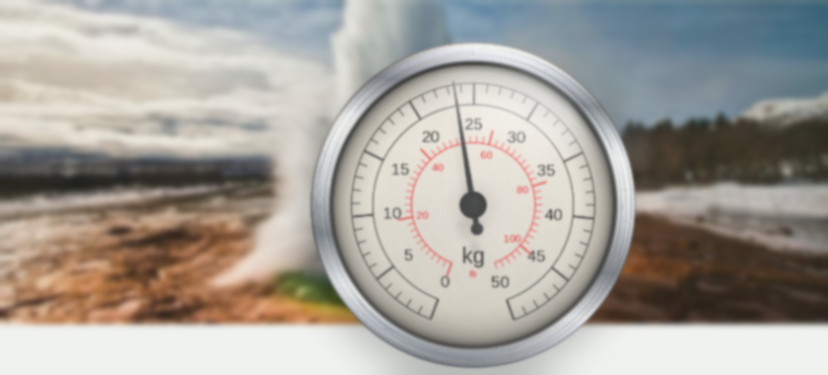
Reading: {"value": 23.5, "unit": "kg"}
